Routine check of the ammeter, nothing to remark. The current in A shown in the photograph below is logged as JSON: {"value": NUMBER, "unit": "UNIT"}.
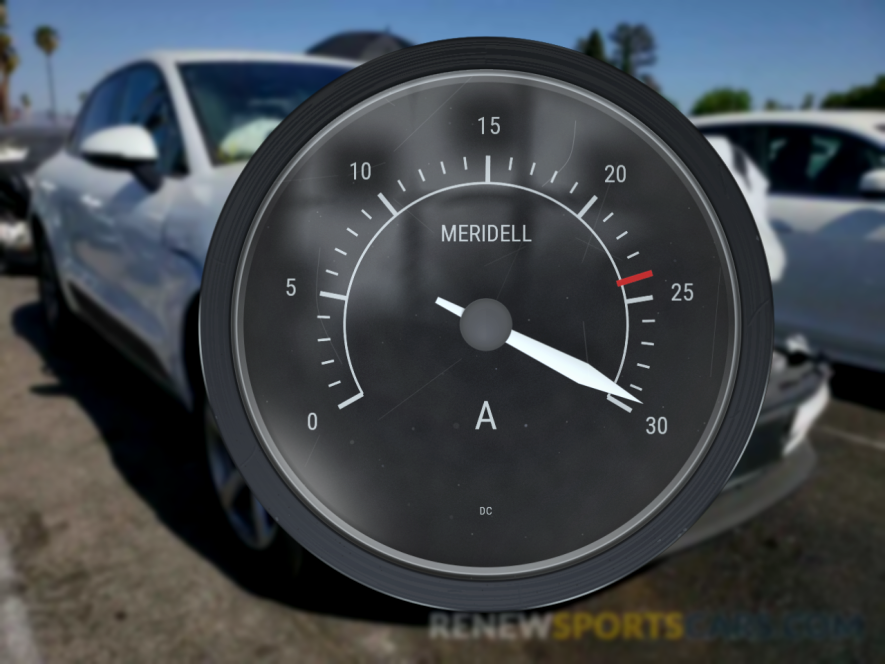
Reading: {"value": 29.5, "unit": "A"}
